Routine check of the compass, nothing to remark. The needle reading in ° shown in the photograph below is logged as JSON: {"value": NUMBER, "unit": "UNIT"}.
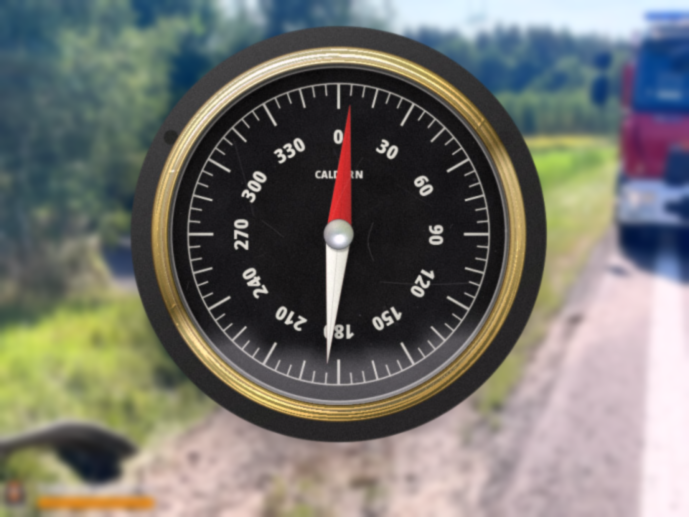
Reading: {"value": 5, "unit": "°"}
